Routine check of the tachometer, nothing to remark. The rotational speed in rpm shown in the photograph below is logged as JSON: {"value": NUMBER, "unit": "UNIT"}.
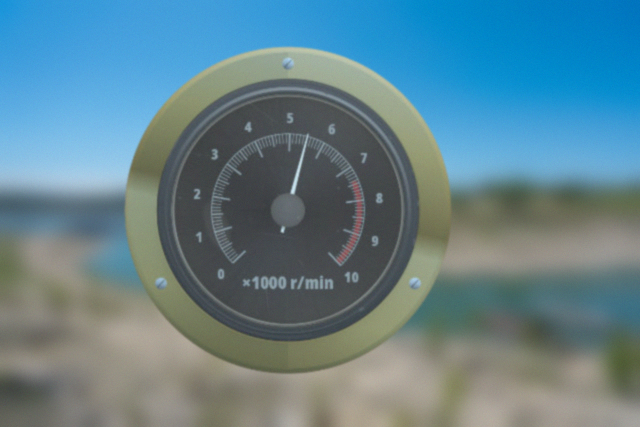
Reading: {"value": 5500, "unit": "rpm"}
